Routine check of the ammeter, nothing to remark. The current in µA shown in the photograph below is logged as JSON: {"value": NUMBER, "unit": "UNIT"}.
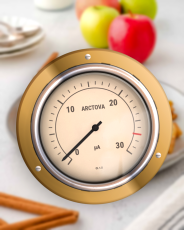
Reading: {"value": 1, "unit": "µA"}
